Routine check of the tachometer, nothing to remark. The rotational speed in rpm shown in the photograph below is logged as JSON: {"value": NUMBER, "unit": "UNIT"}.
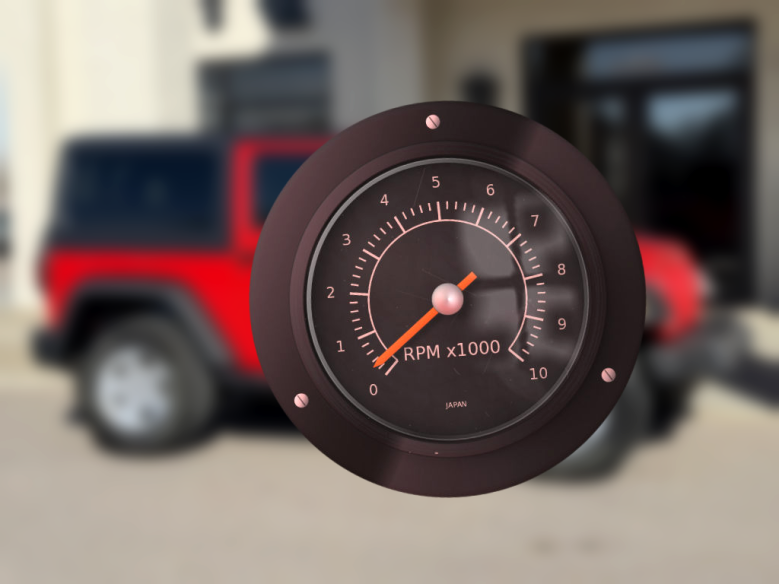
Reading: {"value": 300, "unit": "rpm"}
